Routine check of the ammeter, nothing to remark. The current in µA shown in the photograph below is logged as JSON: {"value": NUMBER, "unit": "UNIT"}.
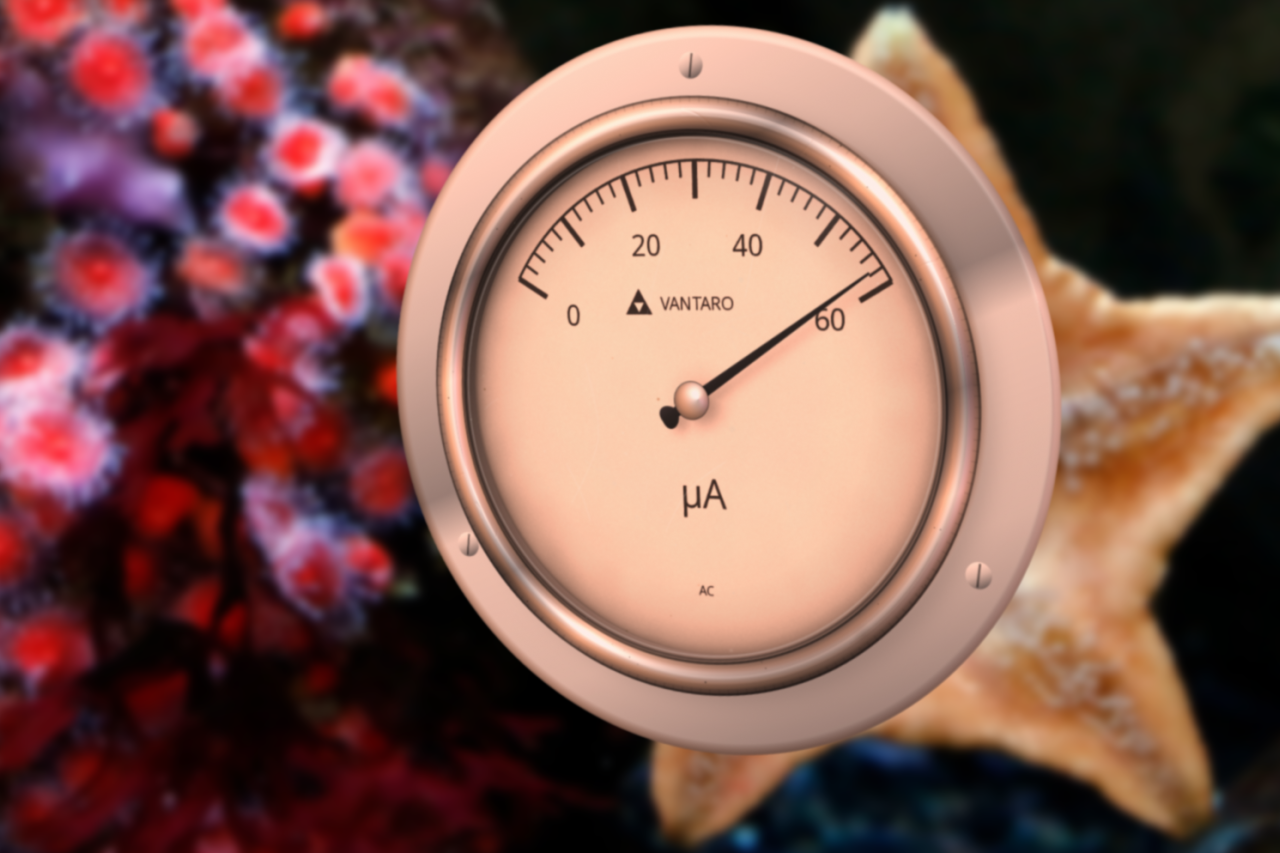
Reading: {"value": 58, "unit": "µA"}
